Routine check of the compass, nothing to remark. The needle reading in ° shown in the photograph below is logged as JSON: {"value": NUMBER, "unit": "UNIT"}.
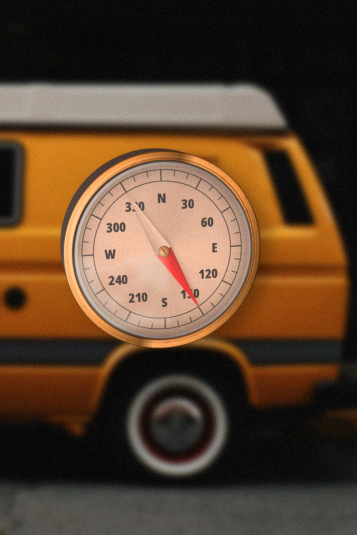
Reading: {"value": 150, "unit": "°"}
